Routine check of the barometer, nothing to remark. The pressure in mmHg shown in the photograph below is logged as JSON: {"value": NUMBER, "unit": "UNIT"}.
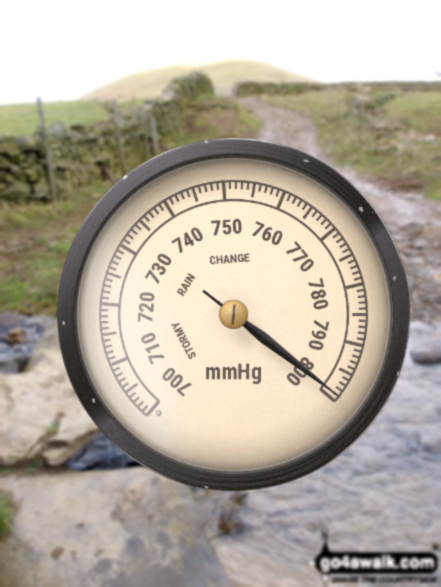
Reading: {"value": 799, "unit": "mmHg"}
